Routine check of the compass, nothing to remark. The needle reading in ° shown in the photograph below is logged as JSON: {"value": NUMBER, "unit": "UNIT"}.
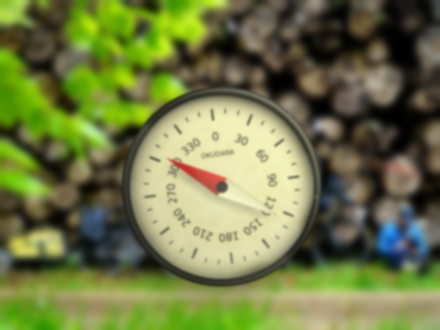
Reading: {"value": 305, "unit": "°"}
